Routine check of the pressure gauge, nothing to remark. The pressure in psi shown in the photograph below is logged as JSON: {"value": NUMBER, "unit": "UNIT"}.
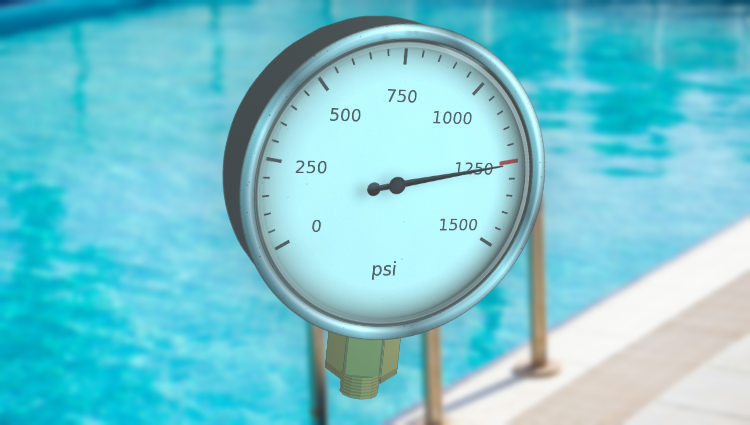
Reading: {"value": 1250, "unit": "psi"}
